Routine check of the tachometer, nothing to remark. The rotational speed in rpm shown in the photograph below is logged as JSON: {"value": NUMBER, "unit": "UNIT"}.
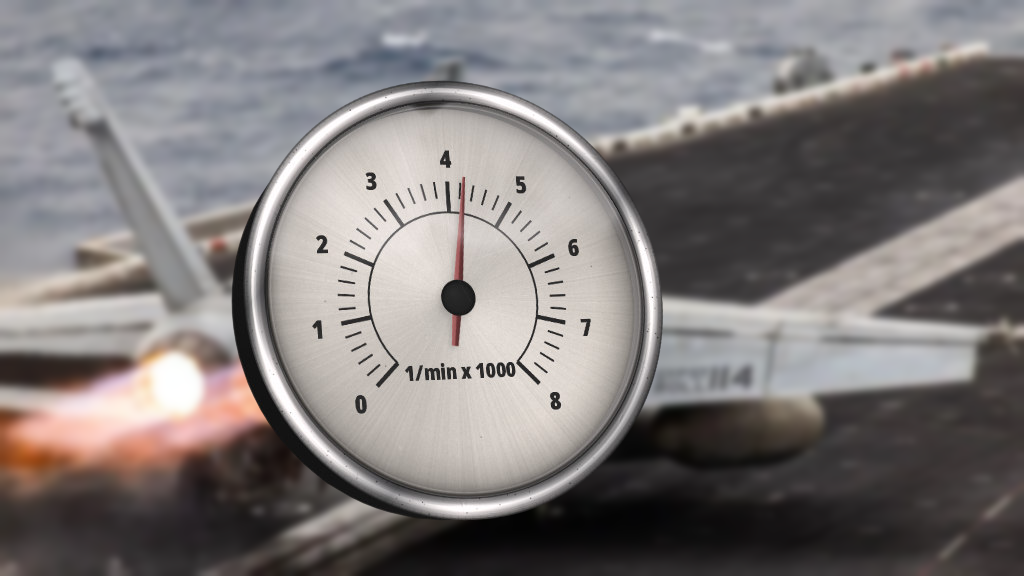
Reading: {"value": 4200, "unit": "rpm"}
